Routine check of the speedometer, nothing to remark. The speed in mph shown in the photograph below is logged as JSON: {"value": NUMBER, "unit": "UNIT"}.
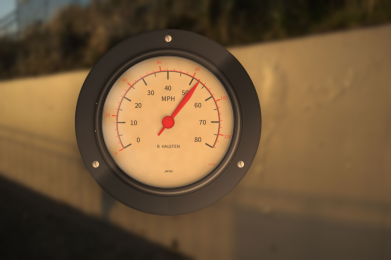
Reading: {"value": 52.5, "unit": "mph"}
